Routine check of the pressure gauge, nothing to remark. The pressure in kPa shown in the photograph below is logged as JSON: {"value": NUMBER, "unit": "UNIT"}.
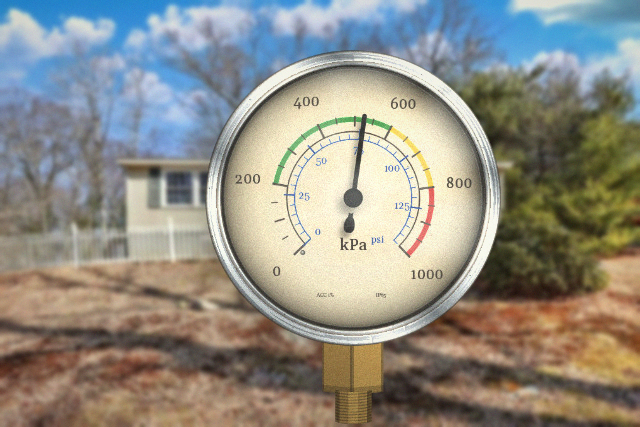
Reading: {"value": 525, "unit": "kPa"}
